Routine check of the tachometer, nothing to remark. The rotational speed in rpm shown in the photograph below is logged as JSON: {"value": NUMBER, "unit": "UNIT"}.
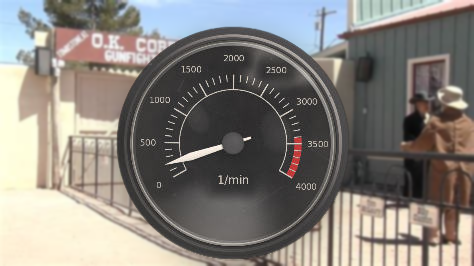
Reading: {"value": 200, "unit": "rpm"}
